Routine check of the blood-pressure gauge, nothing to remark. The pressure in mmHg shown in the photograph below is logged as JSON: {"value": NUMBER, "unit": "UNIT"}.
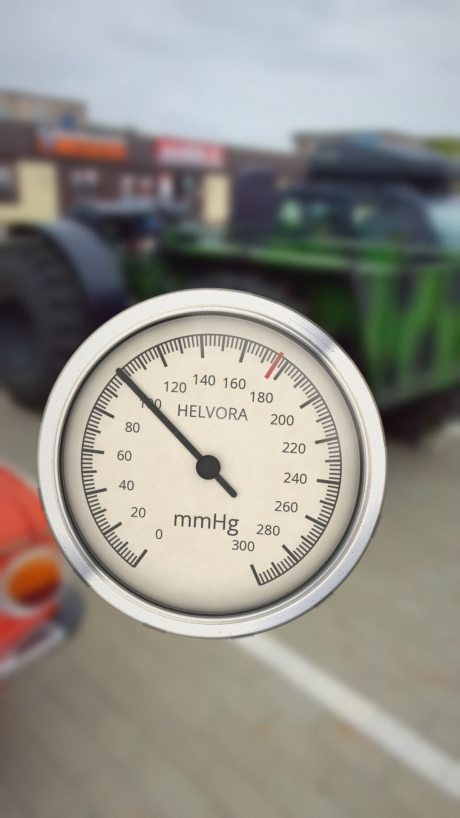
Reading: {"value": 100, "unit": "mmHg"}
